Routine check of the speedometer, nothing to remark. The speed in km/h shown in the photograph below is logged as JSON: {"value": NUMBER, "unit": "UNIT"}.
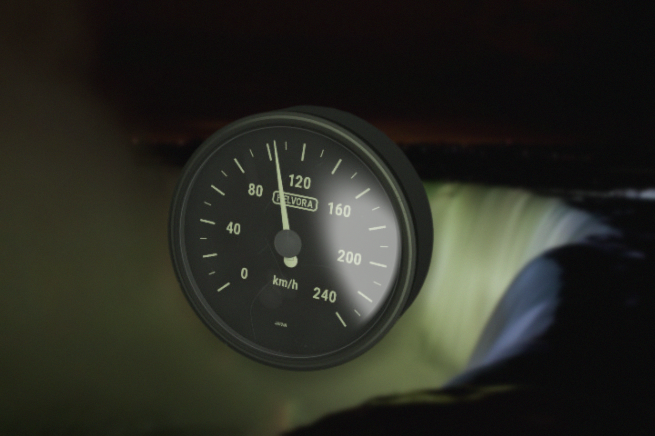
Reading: {"value": 105, "unit": "km/h"}
